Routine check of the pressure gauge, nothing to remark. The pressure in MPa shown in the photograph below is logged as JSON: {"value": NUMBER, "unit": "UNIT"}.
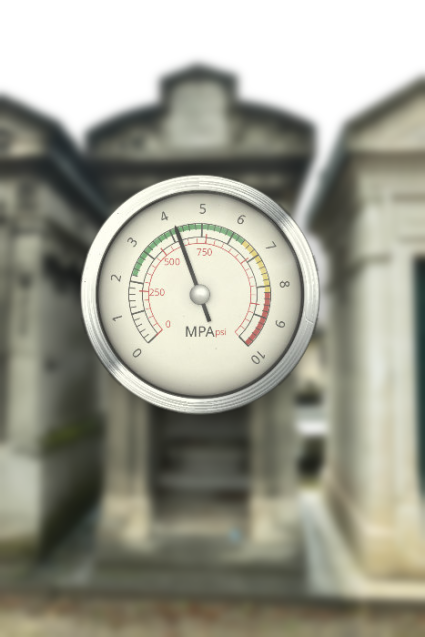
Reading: {"value": 4.2, "unit": "MPa"}
